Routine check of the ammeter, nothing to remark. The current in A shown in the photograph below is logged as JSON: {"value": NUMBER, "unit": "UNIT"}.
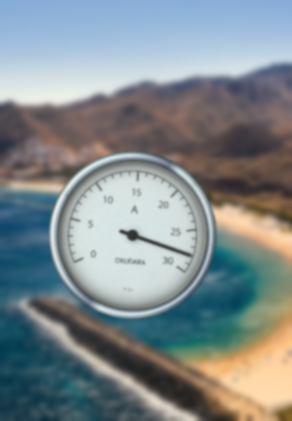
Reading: {"value": 28, "unit": "A"}
